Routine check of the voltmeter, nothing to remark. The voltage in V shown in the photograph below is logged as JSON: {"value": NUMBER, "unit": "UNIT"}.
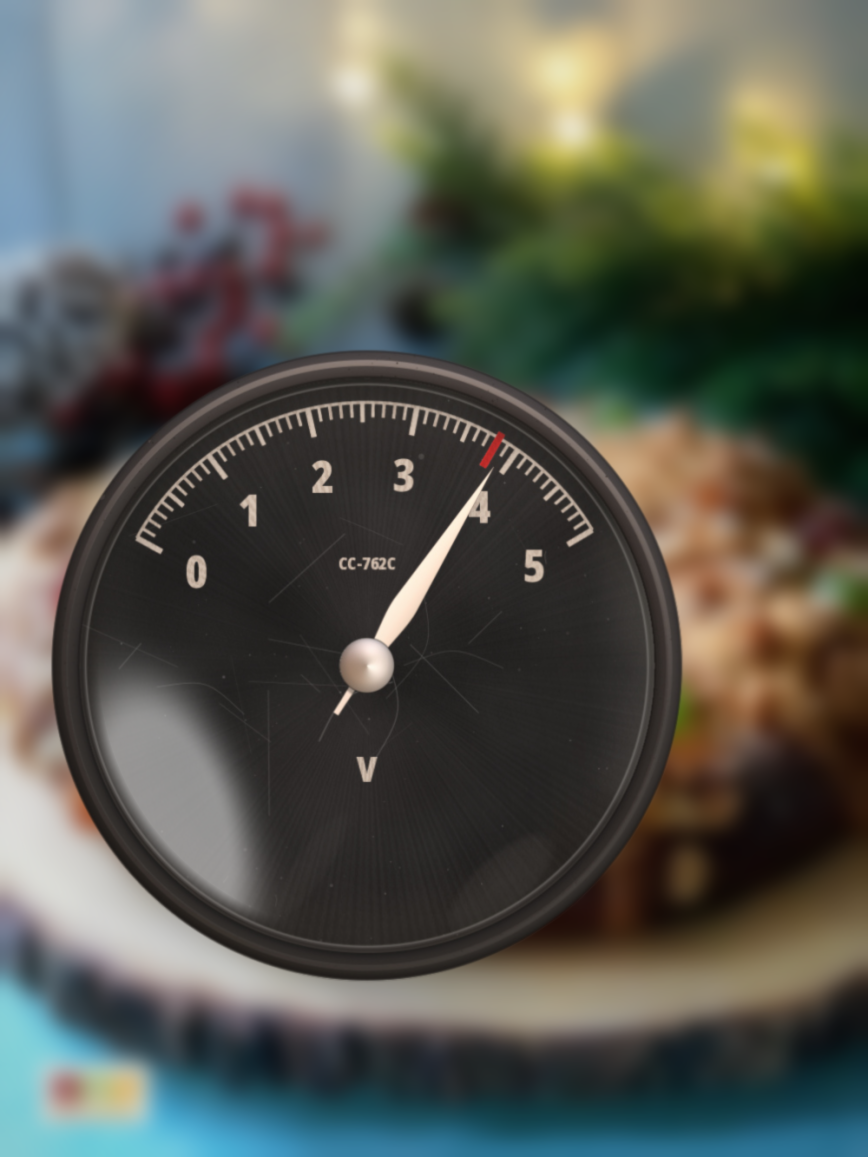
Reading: {"value": 3.9, "unit": "V"}
